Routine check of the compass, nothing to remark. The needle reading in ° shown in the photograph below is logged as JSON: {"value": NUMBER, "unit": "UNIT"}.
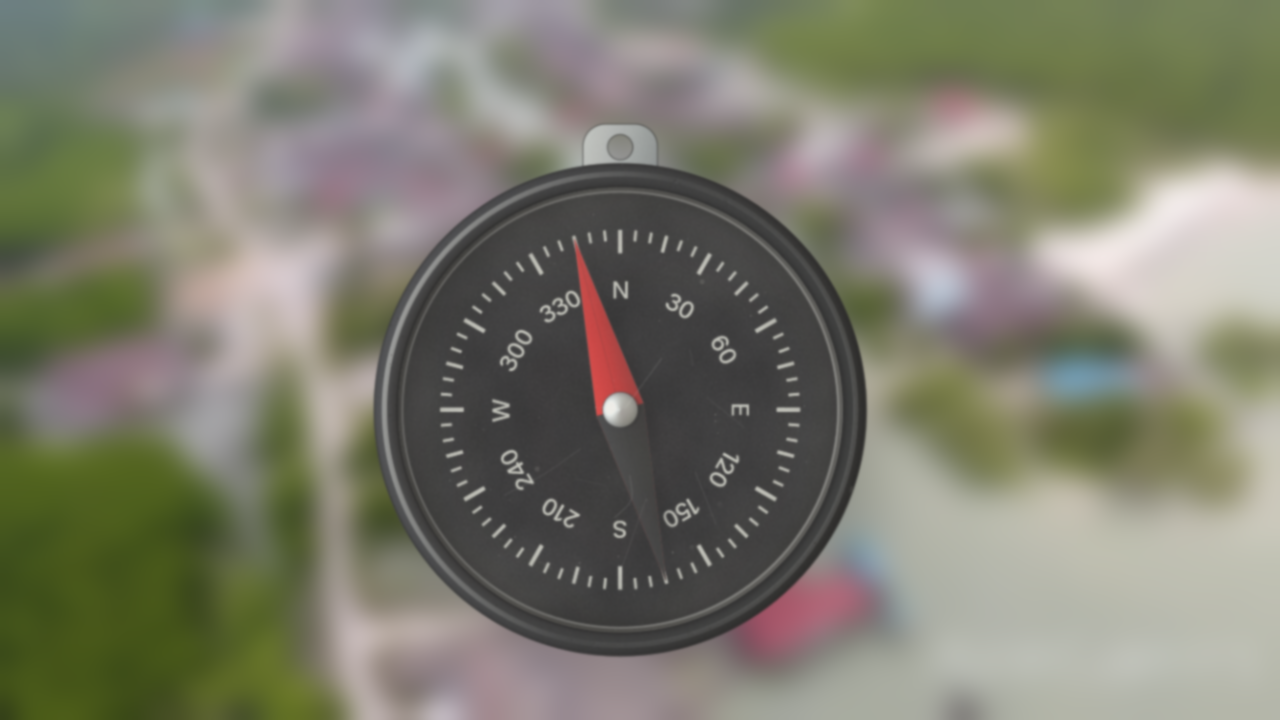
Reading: {"value": 345, "unit": "°"}
